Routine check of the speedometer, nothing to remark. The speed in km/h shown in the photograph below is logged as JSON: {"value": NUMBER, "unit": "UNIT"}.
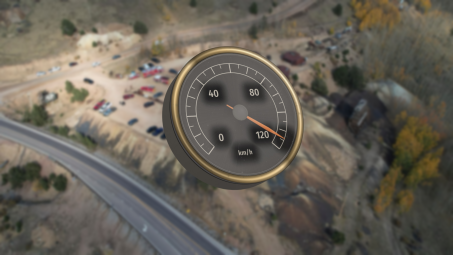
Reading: {"value": 115, "unit": "km/h"}
